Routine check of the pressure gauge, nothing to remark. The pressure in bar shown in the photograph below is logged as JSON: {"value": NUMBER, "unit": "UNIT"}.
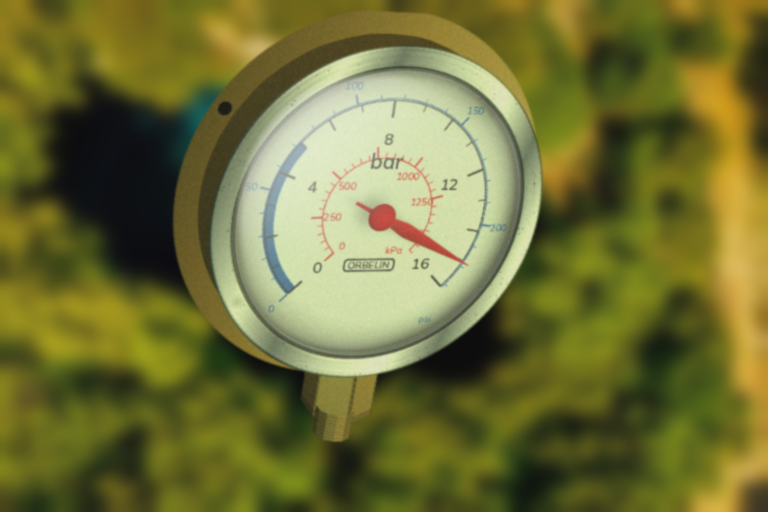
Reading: {"value": 15, "unit": "bar"}
